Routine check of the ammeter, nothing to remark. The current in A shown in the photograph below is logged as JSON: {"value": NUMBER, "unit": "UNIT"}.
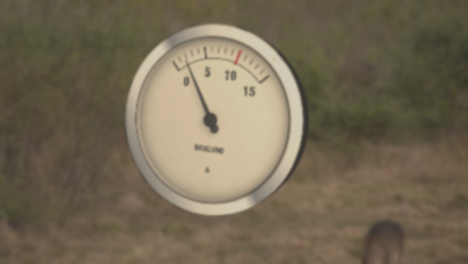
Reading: {"value": 2, "unit": "A"}
